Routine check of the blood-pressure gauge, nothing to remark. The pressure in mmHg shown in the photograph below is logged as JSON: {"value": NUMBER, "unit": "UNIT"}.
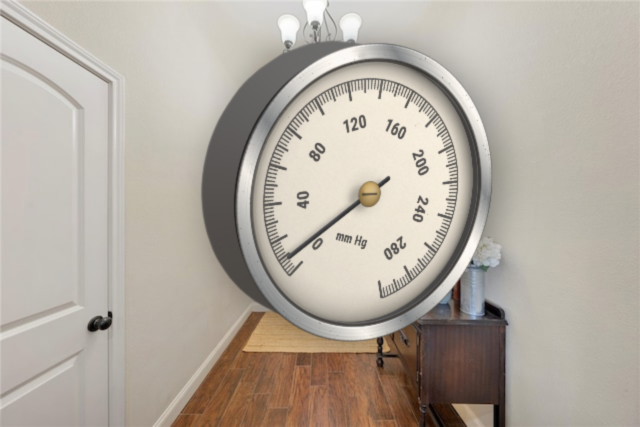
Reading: {"value": 10, "unit": "mmHg"}
